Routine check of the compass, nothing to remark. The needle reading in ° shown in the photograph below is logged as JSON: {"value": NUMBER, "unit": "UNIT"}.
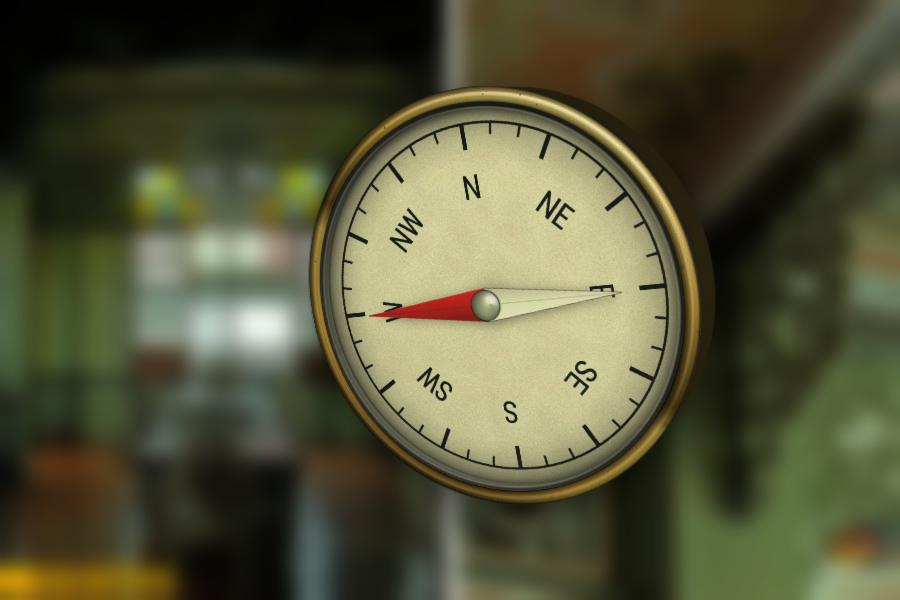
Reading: {"value": 270, "unit": "°"}
